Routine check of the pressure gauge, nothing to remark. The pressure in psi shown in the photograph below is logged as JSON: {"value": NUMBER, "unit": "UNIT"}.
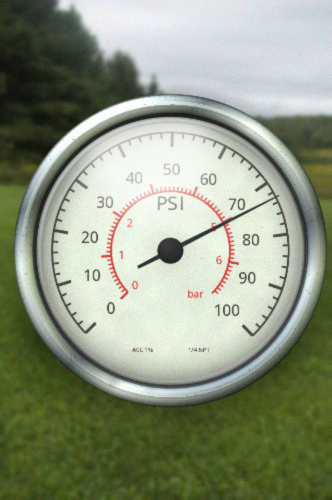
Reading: {"value": 73, "unit": "psi"}
